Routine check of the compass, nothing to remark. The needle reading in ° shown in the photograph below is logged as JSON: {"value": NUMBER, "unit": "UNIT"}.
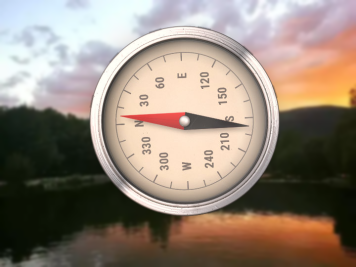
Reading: {"value": 7.5, "unit": "°"}
